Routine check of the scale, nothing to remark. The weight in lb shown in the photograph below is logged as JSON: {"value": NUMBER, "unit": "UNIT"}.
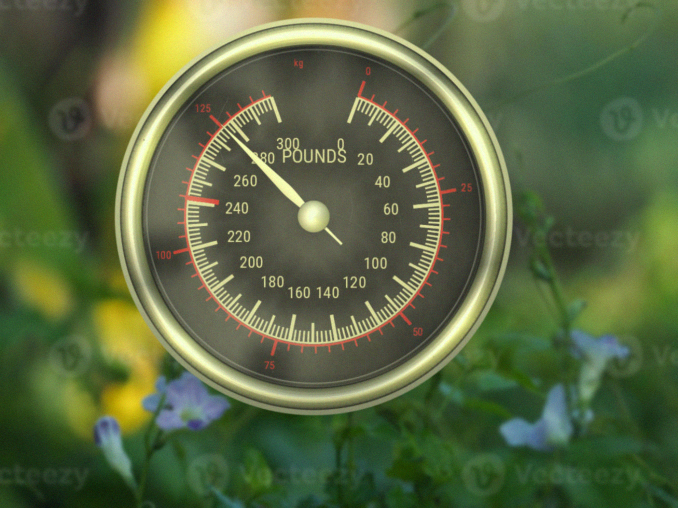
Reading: {"value": 276, "unit": "lb"}
